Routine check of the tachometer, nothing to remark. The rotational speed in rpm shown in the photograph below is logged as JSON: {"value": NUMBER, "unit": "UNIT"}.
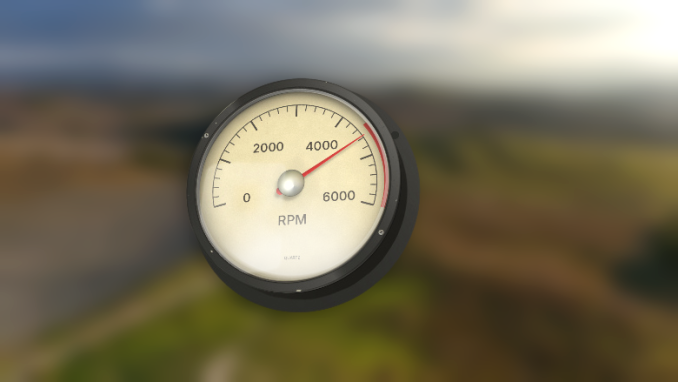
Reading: {"value": 4600, "unit": "rpm"}
